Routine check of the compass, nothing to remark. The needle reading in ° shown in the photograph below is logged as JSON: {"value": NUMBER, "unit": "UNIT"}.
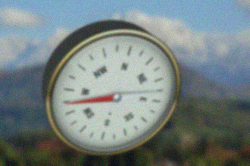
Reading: {"value": 255, "unit": "°"}
